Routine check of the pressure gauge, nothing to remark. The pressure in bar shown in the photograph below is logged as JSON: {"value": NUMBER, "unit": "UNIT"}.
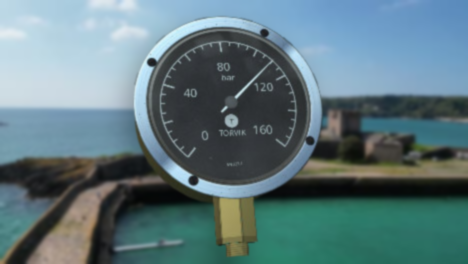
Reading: {"value": 110, "unit": "bar"}
